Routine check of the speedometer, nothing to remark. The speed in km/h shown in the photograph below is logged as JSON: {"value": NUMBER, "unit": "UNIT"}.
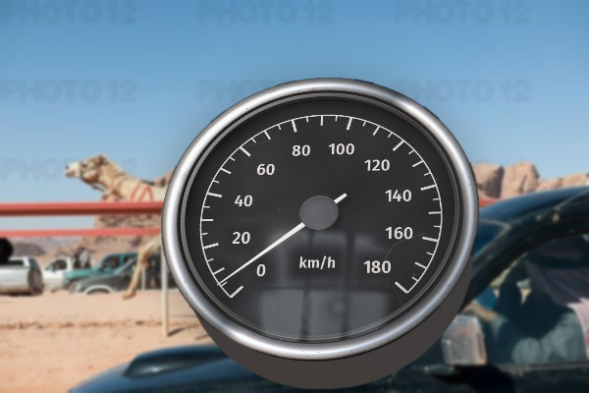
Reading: {"value": 5, "unit": "km/h"}
